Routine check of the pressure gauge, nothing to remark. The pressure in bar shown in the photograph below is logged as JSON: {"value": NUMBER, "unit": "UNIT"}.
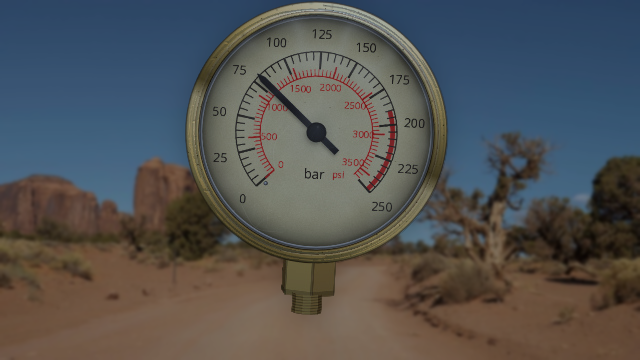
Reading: {"value": 80, "unit": "bar"}
